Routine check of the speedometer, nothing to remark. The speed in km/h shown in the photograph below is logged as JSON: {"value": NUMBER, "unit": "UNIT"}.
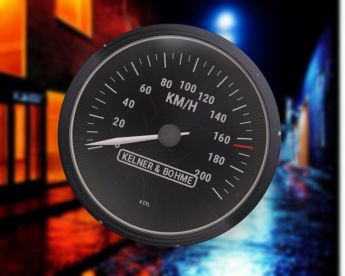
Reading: {"value": 2.5, "unit": "km/h"}
